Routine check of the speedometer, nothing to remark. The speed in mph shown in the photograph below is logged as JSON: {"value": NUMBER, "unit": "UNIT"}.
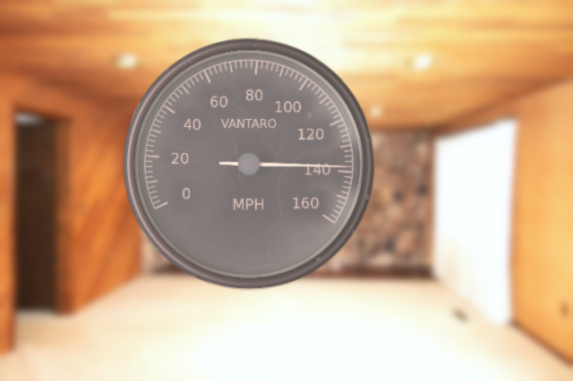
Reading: {"value": 138, "unit": "mph"}
